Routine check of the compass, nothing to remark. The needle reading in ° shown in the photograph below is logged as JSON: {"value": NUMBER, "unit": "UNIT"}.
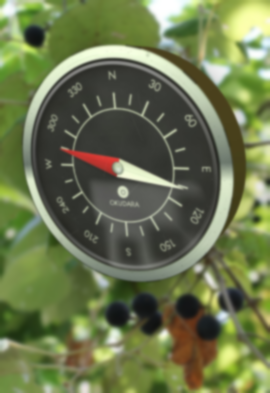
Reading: {"value": 285, "unit": "°"}
